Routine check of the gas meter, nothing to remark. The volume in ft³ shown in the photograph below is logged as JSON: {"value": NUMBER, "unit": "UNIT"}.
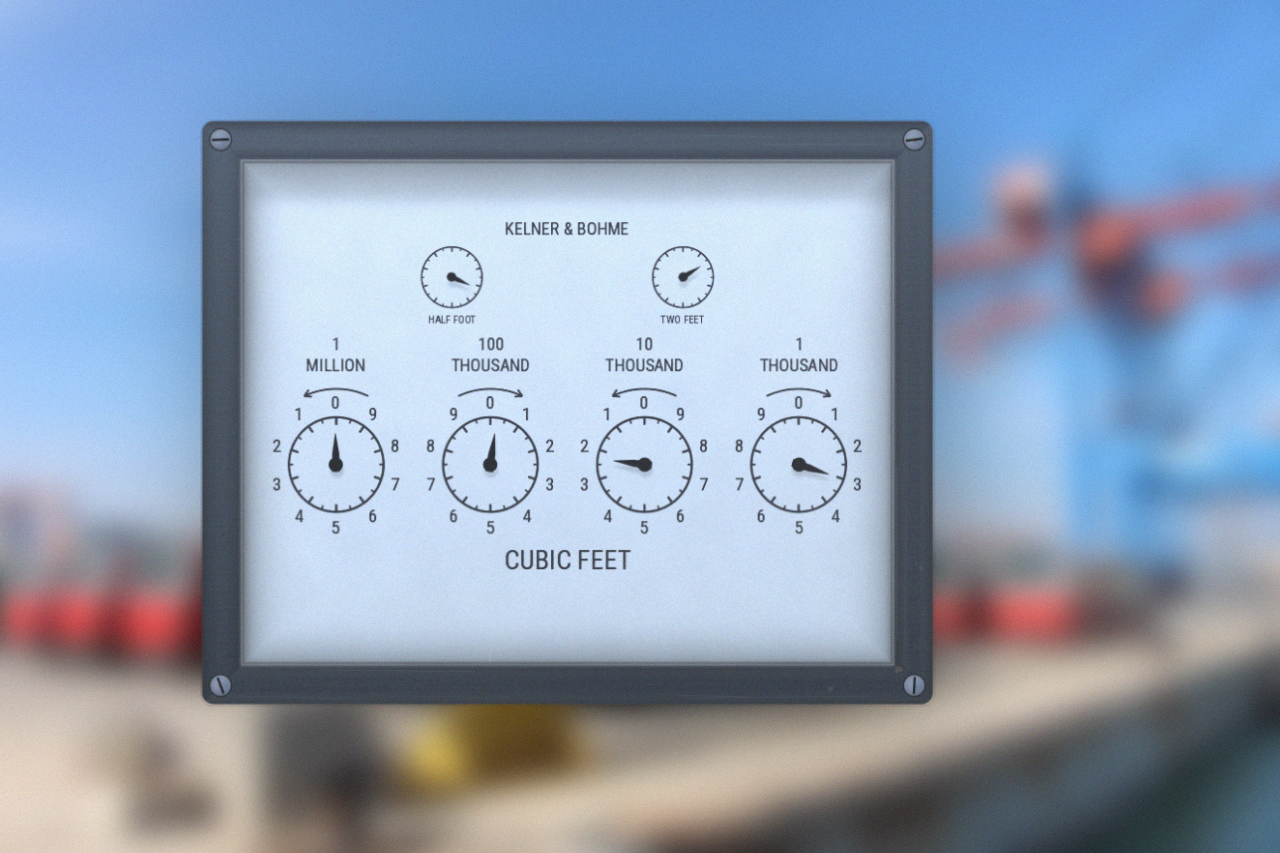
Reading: {"value": 2300, "unit": "ft³"}
